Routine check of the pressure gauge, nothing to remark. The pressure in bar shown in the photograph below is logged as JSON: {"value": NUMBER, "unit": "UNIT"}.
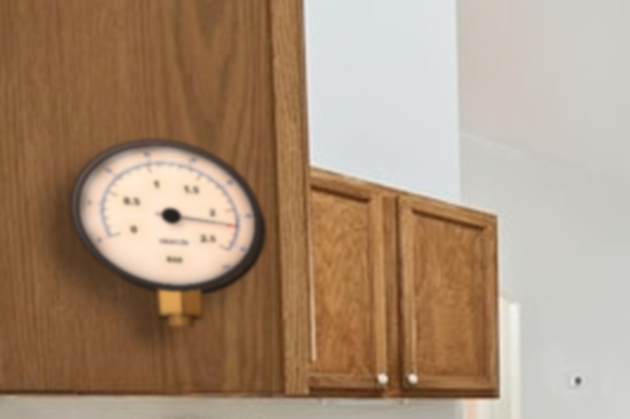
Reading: {"value": 2.2, "unit": "bar"}
